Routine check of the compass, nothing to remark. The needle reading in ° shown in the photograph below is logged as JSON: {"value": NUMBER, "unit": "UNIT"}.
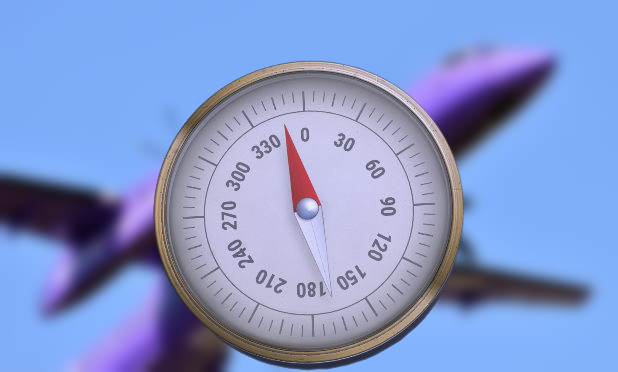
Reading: {"value": 347.5, "unit": "°"}
